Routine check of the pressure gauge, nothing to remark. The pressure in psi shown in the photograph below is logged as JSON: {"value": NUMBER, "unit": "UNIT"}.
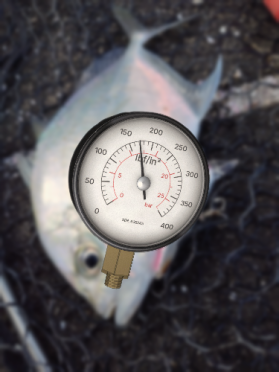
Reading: {"value": 170, "unit": "psi"}
